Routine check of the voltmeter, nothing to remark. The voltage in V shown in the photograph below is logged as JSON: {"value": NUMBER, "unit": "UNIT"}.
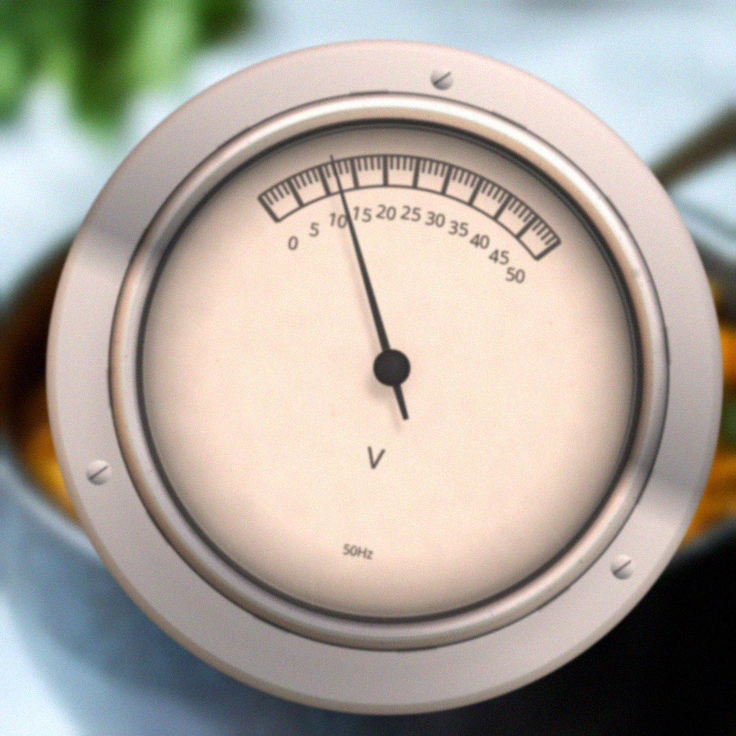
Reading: {"value": 12, "unit": "V"}
